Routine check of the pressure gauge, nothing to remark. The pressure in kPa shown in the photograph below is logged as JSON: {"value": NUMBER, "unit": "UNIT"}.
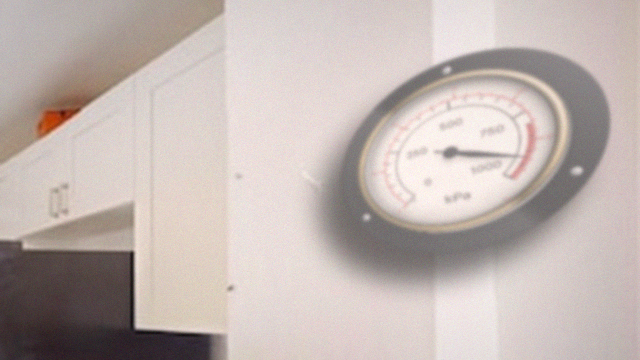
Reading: {"value": 925, "unit": "kPa"}
